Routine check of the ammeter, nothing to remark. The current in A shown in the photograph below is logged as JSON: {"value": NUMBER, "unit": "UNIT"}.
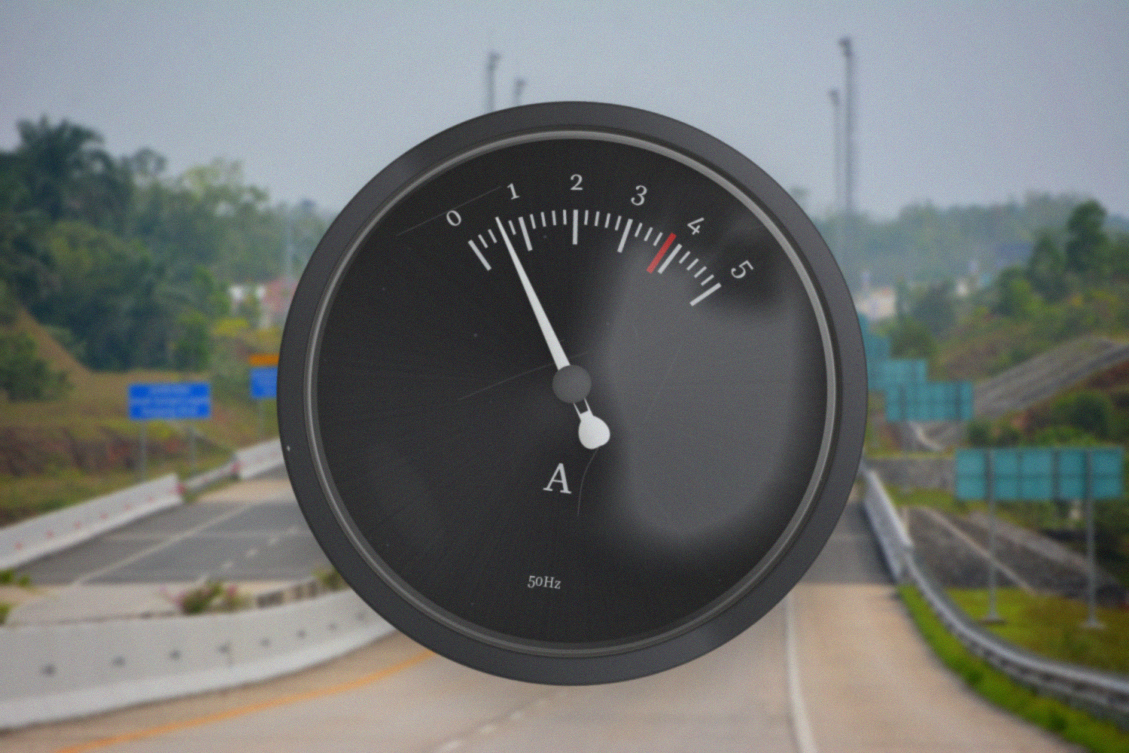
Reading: {"value": 0.6, "unit": "A"}
